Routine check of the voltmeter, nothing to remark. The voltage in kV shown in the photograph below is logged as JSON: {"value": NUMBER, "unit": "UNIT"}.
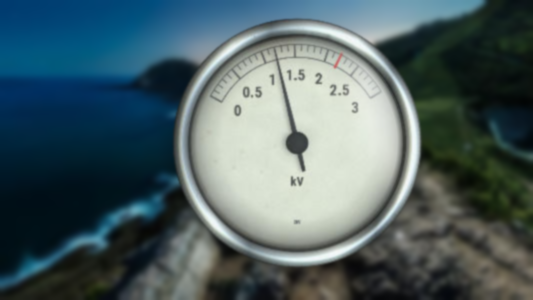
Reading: {"value": 1.2, "unit": "kV"}
